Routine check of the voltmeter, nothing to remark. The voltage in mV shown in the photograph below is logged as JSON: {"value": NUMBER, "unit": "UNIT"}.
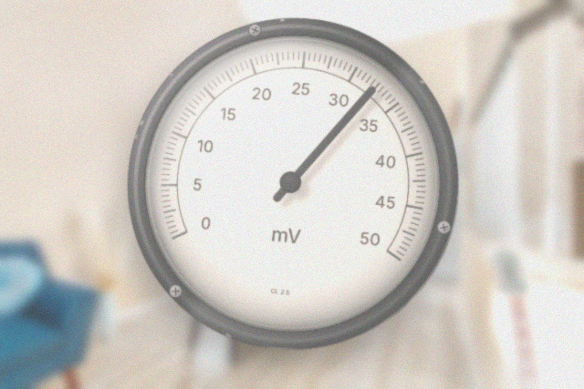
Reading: {"value": 32.5, "unit": "mV"}
